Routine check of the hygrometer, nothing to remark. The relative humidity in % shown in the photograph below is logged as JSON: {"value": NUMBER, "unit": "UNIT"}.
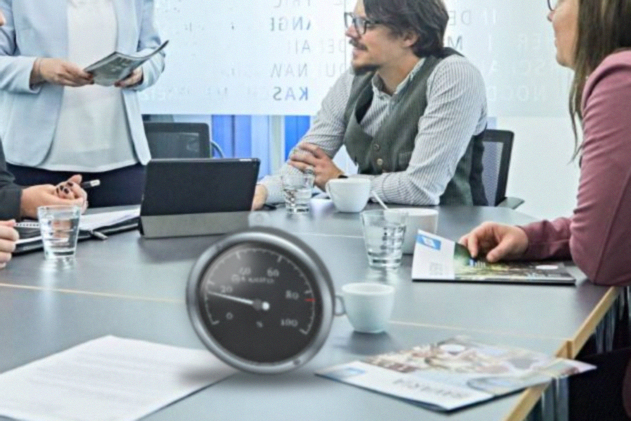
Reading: {"value": 16, "unit": "%"}
